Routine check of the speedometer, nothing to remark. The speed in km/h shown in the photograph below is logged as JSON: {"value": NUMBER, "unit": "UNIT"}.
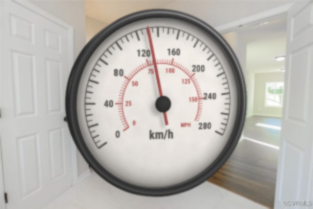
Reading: {"value": 130, "unit": "km/h"}
